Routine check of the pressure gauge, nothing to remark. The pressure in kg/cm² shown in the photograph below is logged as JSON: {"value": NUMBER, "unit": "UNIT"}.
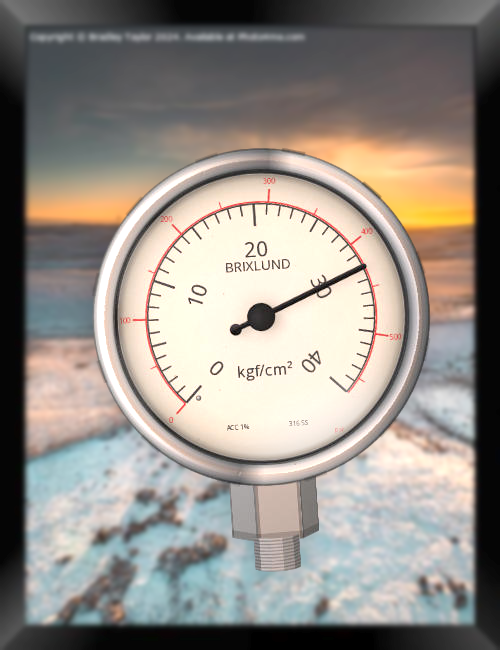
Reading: {"value": 30, "unit": "kg/cm²"}
